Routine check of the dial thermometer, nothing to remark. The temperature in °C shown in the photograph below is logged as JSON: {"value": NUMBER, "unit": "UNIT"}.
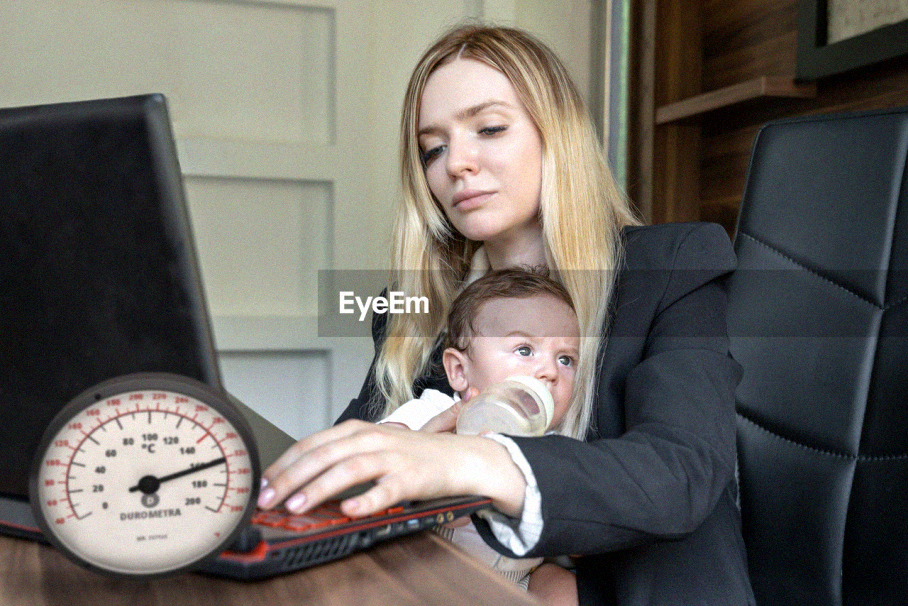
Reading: {"value": 160, "unit": "°C"}
